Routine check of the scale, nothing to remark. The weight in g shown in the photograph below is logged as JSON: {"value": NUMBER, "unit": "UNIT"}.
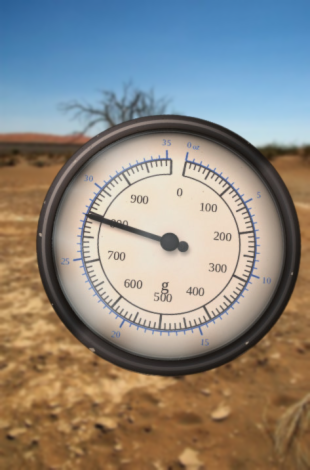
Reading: {"value": 790, "unit": "g"}
